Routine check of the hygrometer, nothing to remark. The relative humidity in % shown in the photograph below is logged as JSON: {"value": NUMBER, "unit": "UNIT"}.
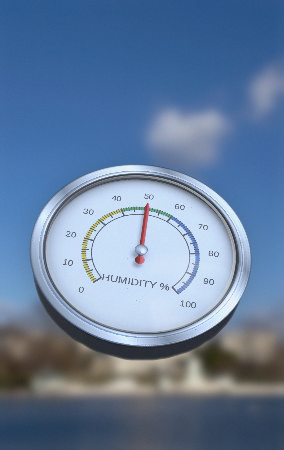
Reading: {"value": 50, "unit": "%"}
